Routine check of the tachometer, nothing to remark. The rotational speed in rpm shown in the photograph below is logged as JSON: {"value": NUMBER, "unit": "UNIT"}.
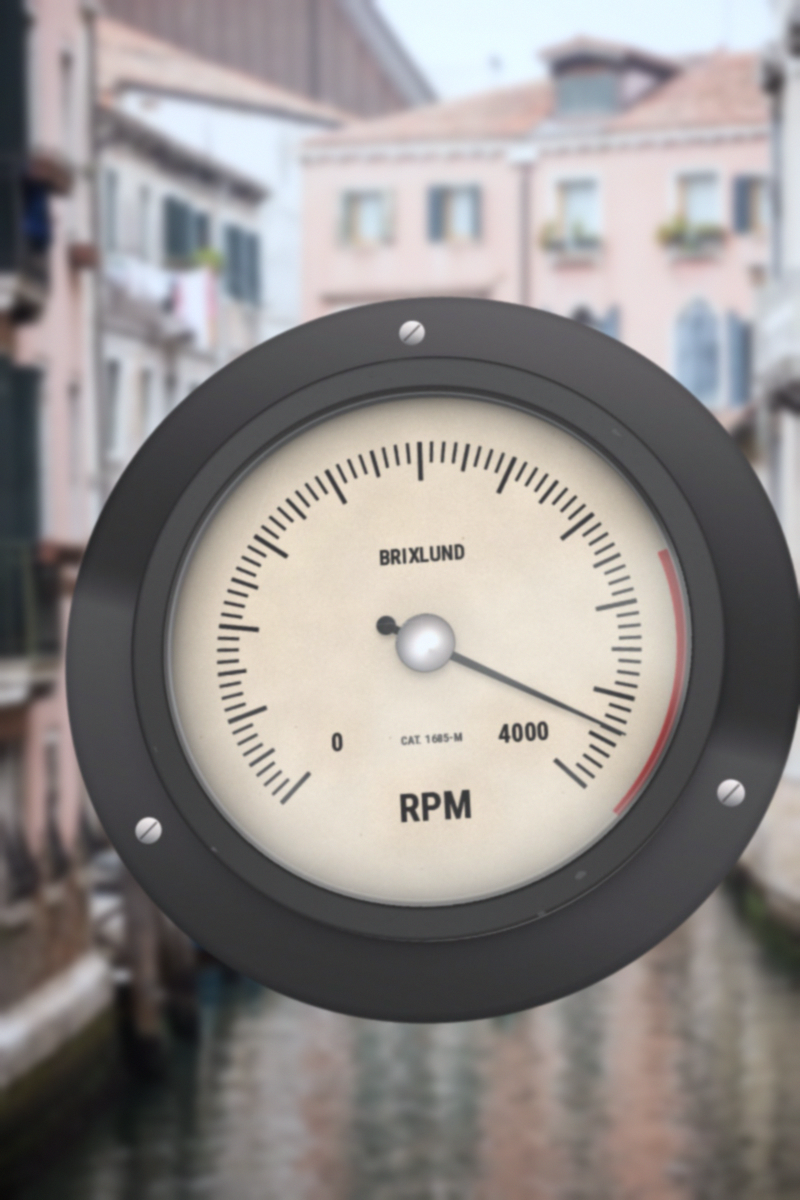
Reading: {"value": 3750, "unit": "rpm"}
